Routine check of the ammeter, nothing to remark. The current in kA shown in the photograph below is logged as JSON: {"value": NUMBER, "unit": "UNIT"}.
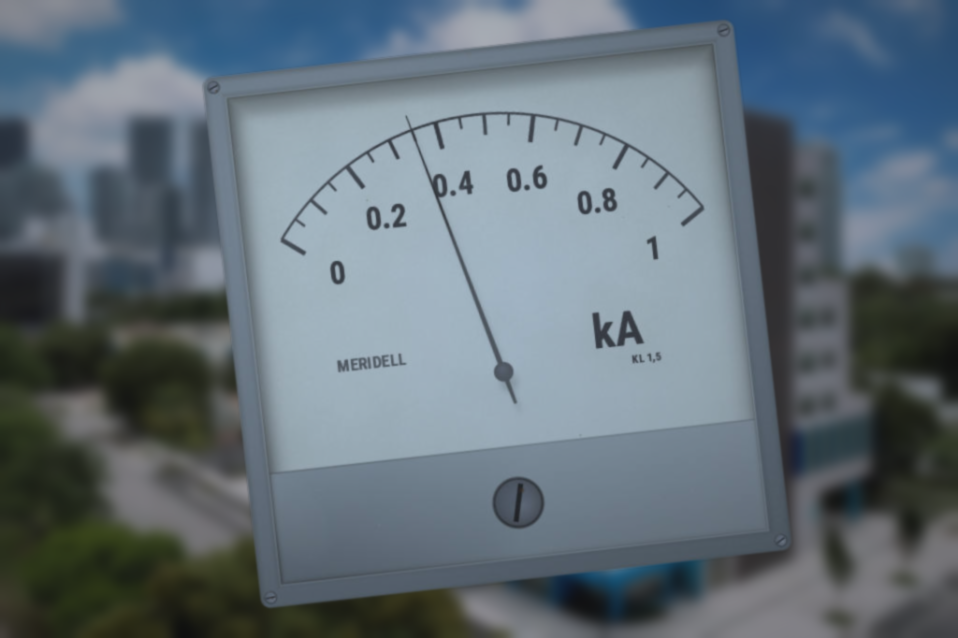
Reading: {"value": 0.35, "unit": "kA"}
